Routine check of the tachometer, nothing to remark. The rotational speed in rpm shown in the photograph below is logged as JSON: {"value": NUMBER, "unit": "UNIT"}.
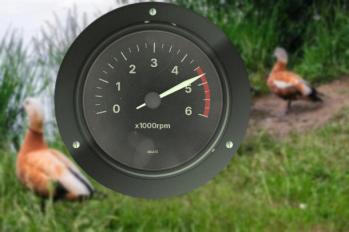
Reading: {"value": 4750, "unit": "rpm"}
